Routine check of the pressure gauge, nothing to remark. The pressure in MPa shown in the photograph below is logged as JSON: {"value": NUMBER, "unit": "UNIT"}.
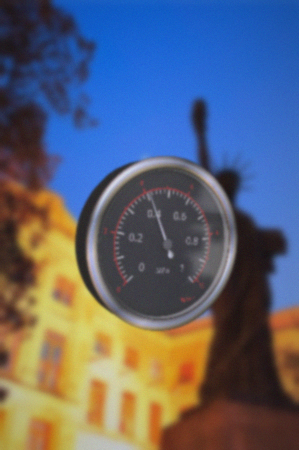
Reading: {"value": 0.4, "unit": "MPa"}
